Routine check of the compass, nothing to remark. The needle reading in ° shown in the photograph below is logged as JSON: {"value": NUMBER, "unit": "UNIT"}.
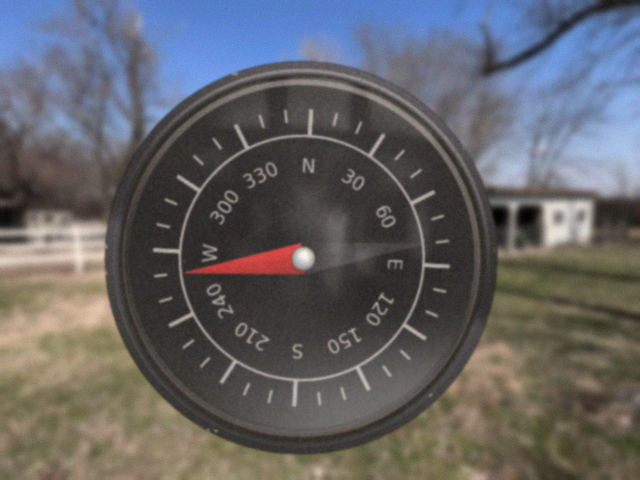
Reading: {"value": 260, "unit": "°"}
